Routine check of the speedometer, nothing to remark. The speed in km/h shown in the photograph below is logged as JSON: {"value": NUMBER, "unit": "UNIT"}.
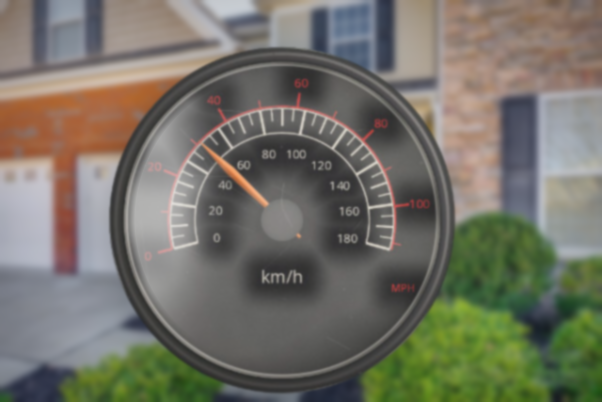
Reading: {"value": 50, "unit": "km/h"}
